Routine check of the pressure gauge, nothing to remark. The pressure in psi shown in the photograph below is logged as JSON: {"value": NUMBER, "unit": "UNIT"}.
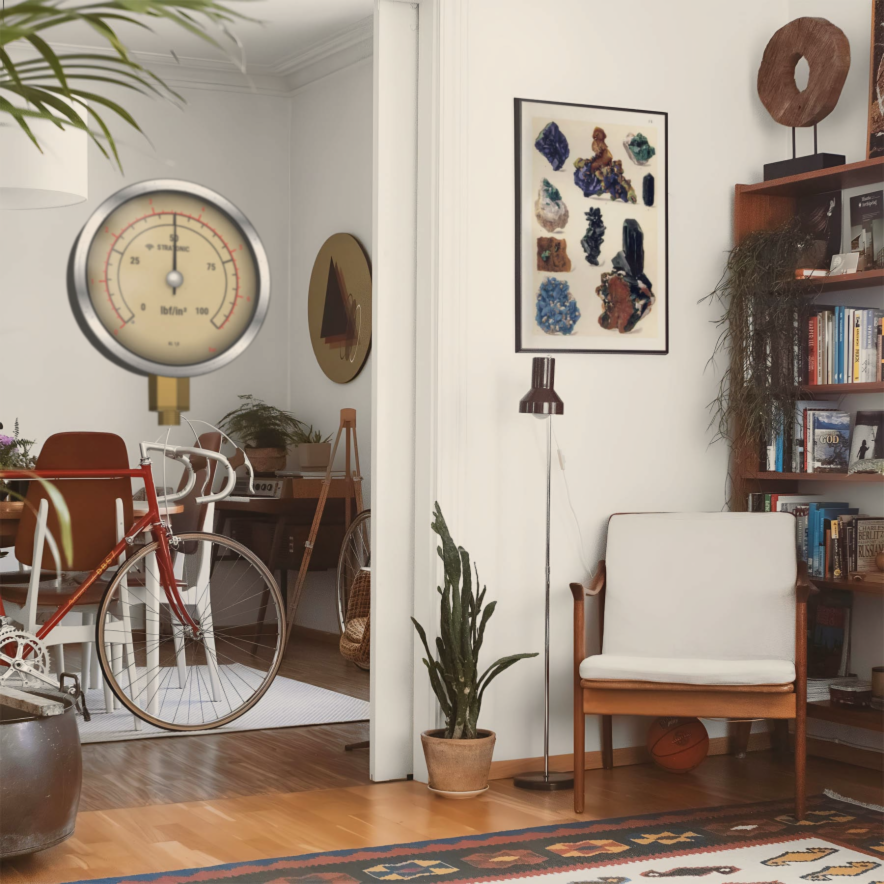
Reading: {"value": 50, "unit": "psi"}
